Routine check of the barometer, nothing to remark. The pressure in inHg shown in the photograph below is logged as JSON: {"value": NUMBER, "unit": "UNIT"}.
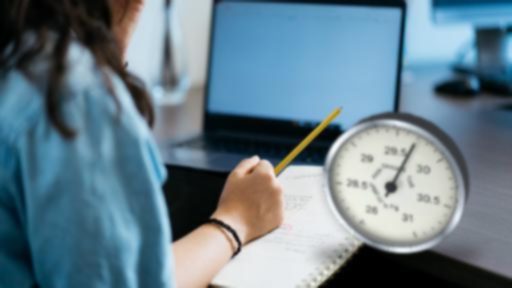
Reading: {"value": 29.7, "unit": "inHg"}
